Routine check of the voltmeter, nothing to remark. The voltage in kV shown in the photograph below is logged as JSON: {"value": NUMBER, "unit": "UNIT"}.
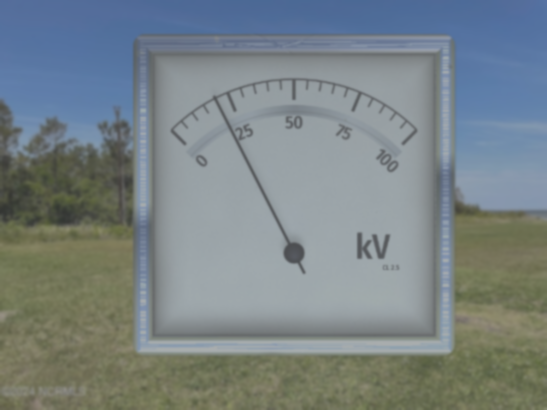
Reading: {"value": 20, "unit": "kV"}
